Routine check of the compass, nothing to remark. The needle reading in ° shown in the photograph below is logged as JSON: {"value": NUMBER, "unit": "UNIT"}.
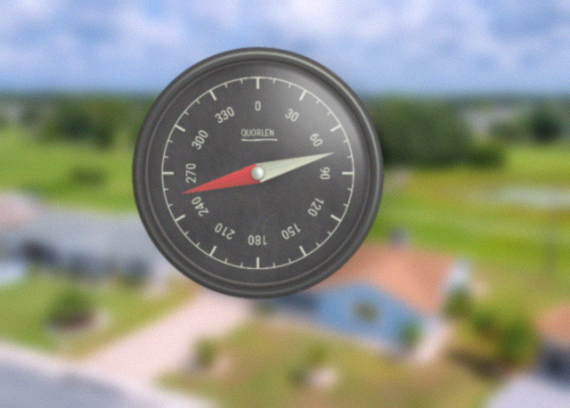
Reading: {"value": 255, "unit": "°"}
